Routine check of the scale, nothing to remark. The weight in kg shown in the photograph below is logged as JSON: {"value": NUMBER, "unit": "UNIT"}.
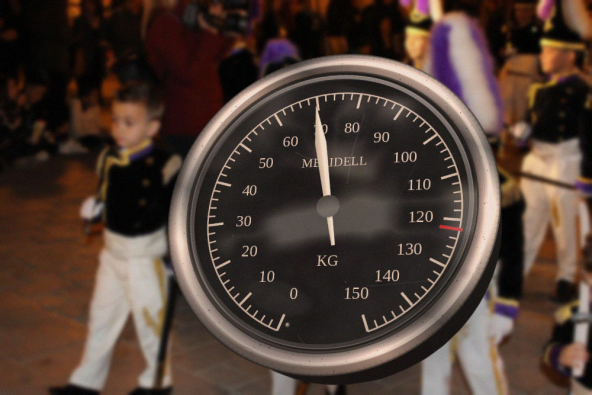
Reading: {"value": 70, "unit": "kg"}
